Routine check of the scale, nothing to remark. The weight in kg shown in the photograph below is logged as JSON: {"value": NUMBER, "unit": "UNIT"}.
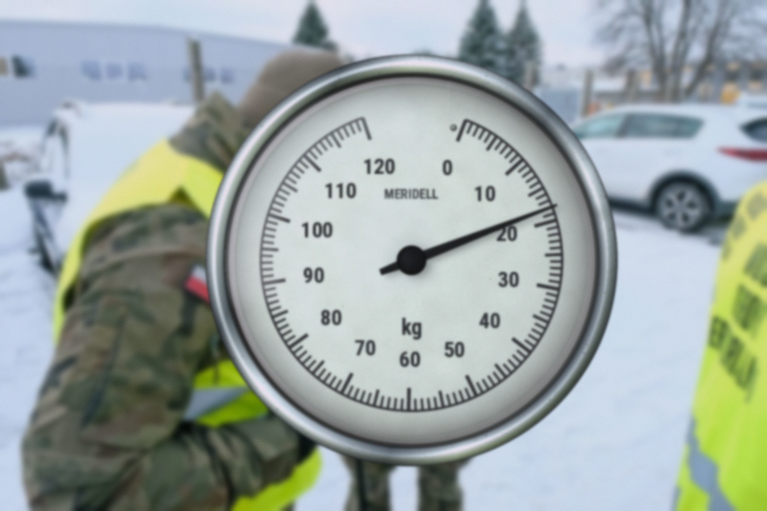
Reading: {"value": 18, "unit": "kg"}
